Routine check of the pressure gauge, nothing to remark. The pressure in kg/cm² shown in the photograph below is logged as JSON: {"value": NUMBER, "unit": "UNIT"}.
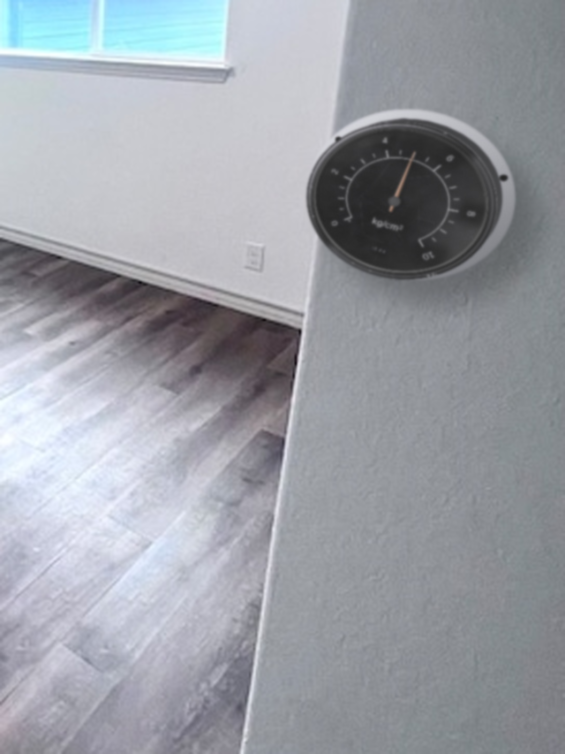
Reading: {"value": 5, "unit": "kg/cm²"}
